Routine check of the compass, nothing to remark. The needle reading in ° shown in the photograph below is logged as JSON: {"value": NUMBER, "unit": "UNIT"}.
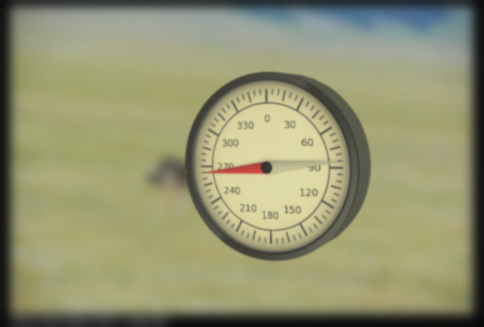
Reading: {"value": 265, "unit": "°"}
